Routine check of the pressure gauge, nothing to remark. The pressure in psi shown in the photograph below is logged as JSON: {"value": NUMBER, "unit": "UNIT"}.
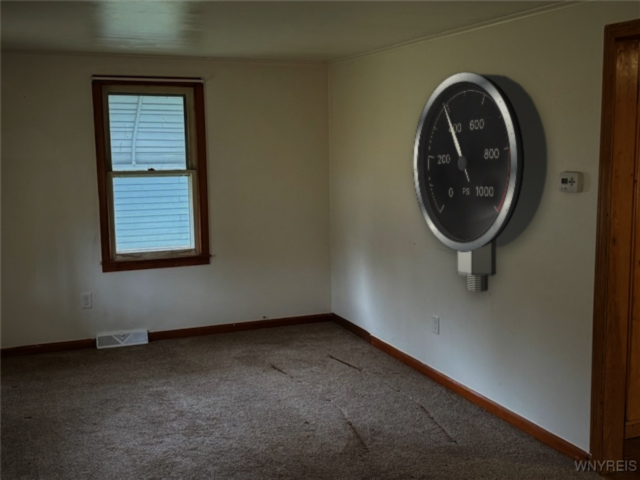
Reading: {"value": 400, "unit": "psi"}
